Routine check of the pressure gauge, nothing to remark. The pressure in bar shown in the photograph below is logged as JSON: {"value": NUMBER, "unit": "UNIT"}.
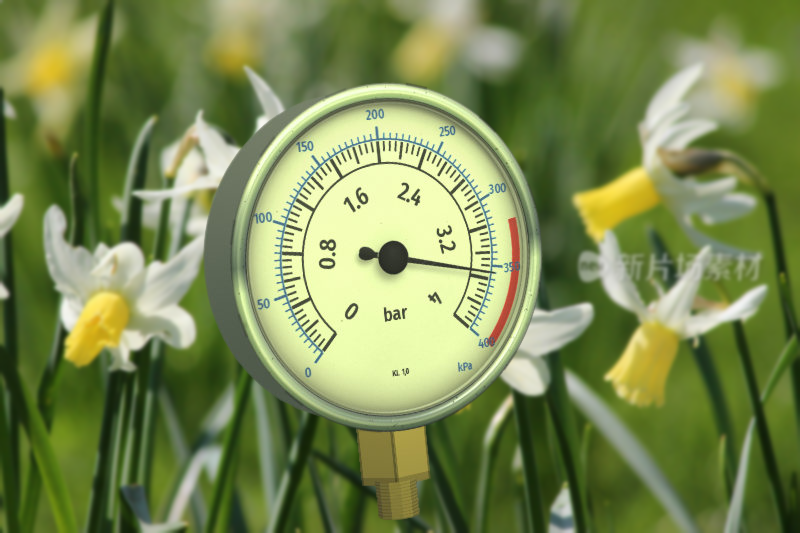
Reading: {"value": 3.55, "unit": "bar"}
